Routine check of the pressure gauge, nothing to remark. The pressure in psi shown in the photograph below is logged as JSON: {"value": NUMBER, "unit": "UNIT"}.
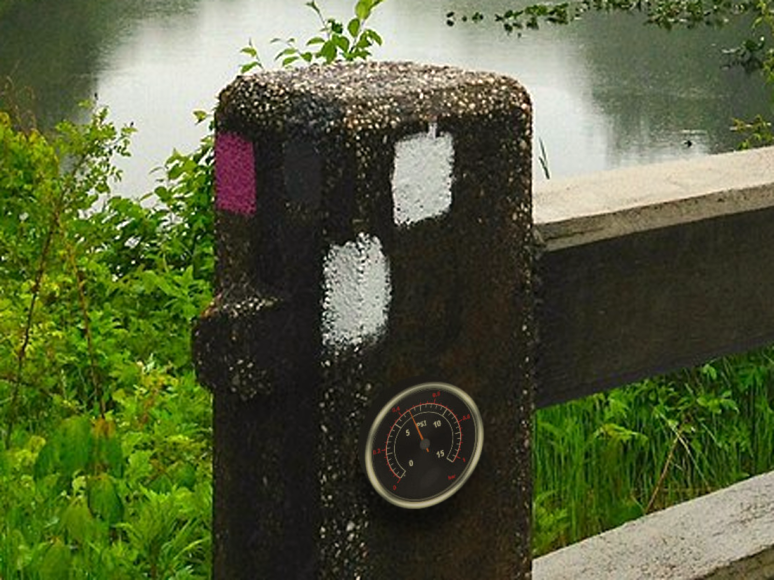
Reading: {"value": 6.5, "unit": "psi"}
